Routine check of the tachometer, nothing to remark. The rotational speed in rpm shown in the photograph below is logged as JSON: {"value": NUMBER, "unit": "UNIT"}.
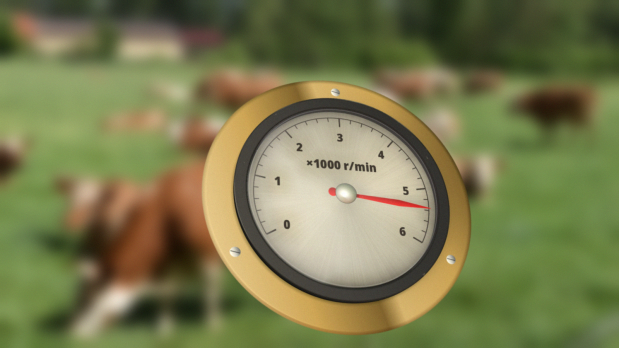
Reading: {"value": 5400, "unit": "rpm"}
